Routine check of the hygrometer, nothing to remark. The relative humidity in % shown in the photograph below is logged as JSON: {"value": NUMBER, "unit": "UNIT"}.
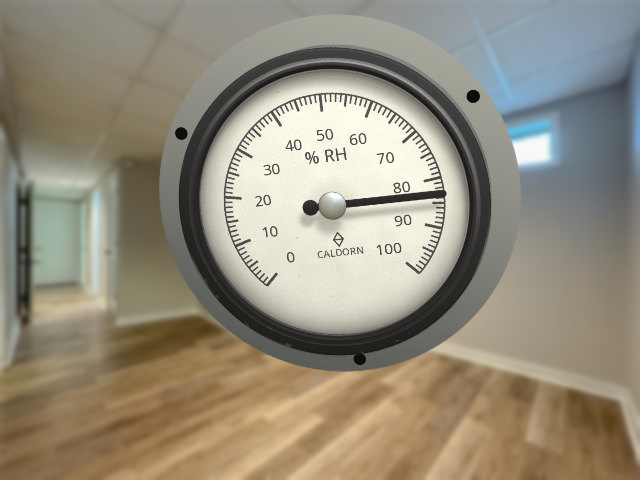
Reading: {"value": 83, "unit": "%"}
